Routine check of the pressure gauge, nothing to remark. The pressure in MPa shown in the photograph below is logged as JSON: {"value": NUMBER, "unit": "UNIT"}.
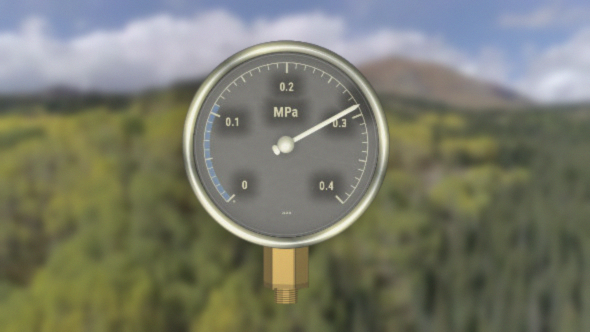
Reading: {"value": 0.29, "unit": "MPa"}
